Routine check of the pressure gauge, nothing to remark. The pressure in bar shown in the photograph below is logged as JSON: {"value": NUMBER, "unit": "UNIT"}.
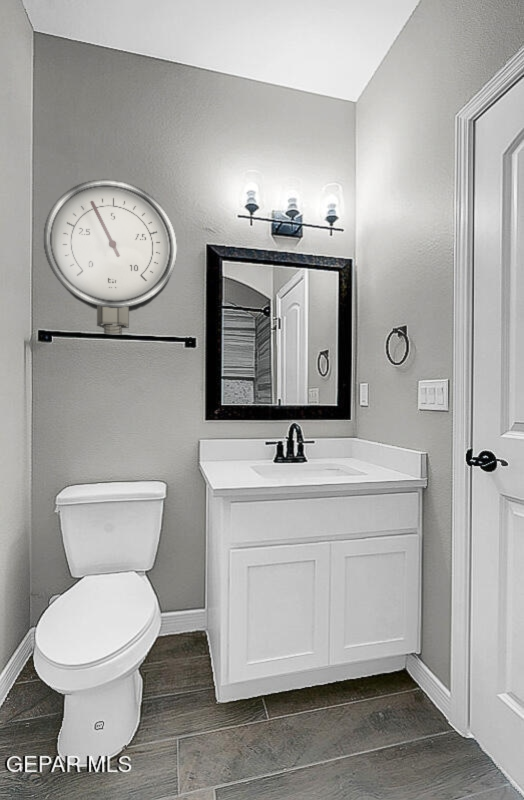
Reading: {"value": 4, "unit": "bar"}
